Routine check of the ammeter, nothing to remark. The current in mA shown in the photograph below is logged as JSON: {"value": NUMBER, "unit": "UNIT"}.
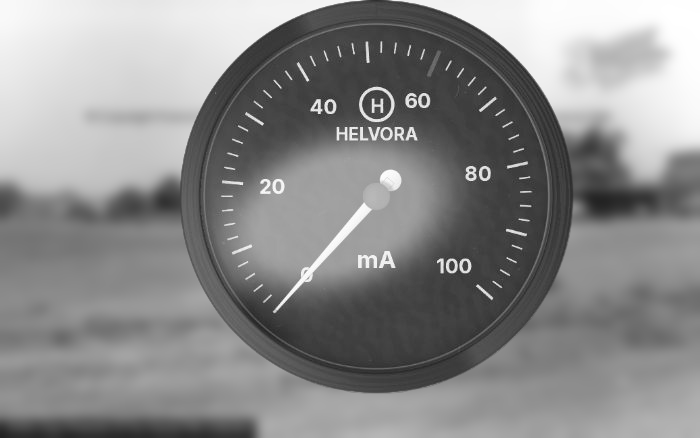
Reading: {"value": 0, "unit": "mA"}
